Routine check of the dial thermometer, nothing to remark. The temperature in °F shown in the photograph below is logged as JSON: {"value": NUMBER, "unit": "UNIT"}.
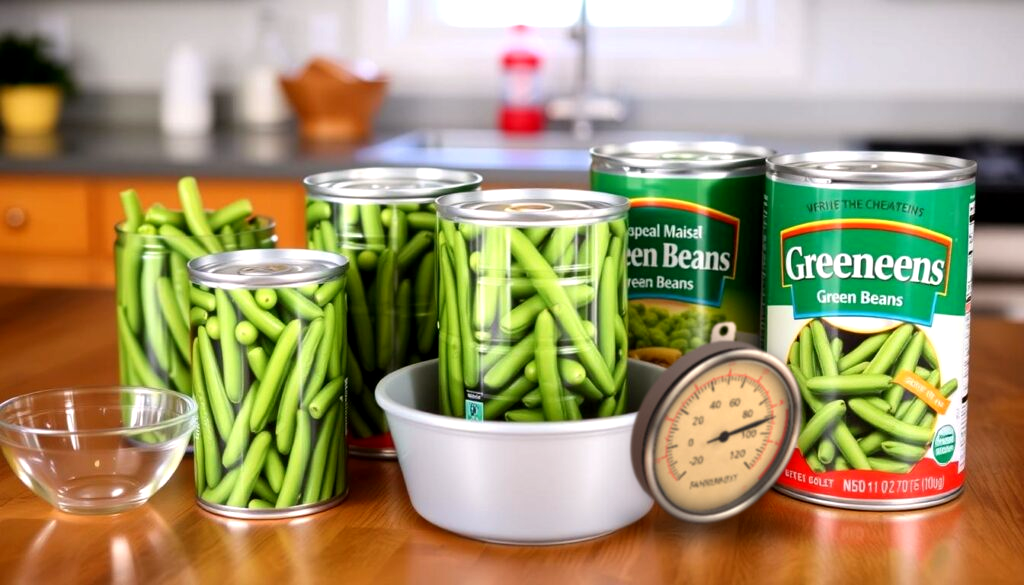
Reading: {"value": 90, "unit": "°F"}
